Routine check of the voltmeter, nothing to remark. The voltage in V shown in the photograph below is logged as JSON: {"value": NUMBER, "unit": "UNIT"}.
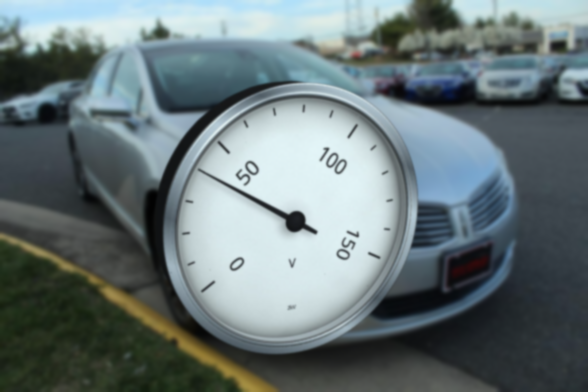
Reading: {"value": 40, "unit": "V"}
